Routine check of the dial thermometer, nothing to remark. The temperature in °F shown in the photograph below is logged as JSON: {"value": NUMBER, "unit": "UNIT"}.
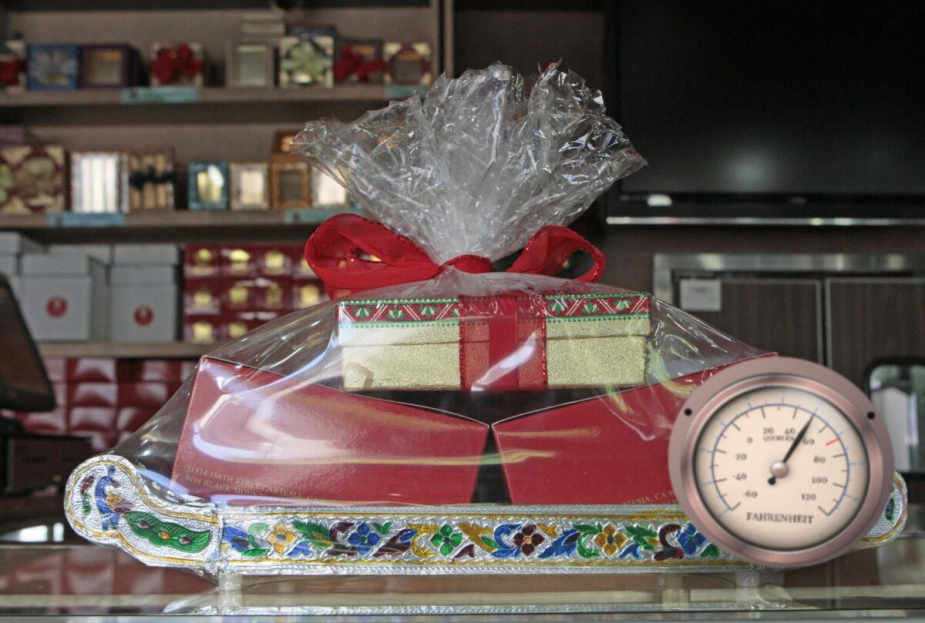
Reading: {"value": 50, "unit": "°F"}
